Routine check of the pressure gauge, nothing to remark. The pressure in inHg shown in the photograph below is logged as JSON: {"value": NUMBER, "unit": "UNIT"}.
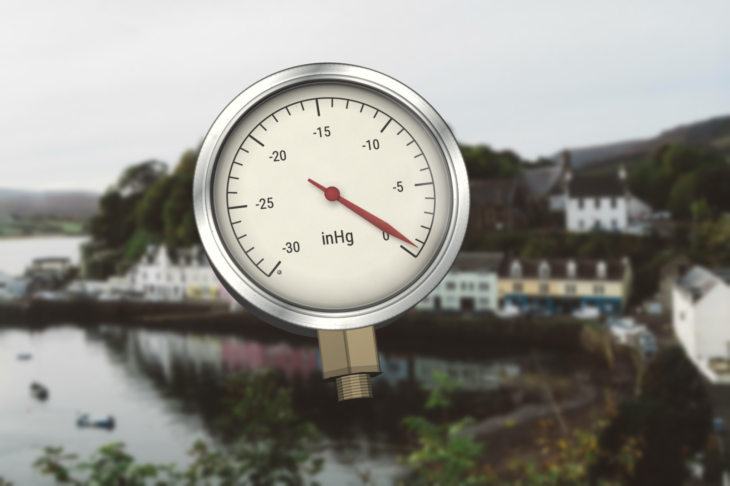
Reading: {"value": -0.5, "unit": "inHg"}
